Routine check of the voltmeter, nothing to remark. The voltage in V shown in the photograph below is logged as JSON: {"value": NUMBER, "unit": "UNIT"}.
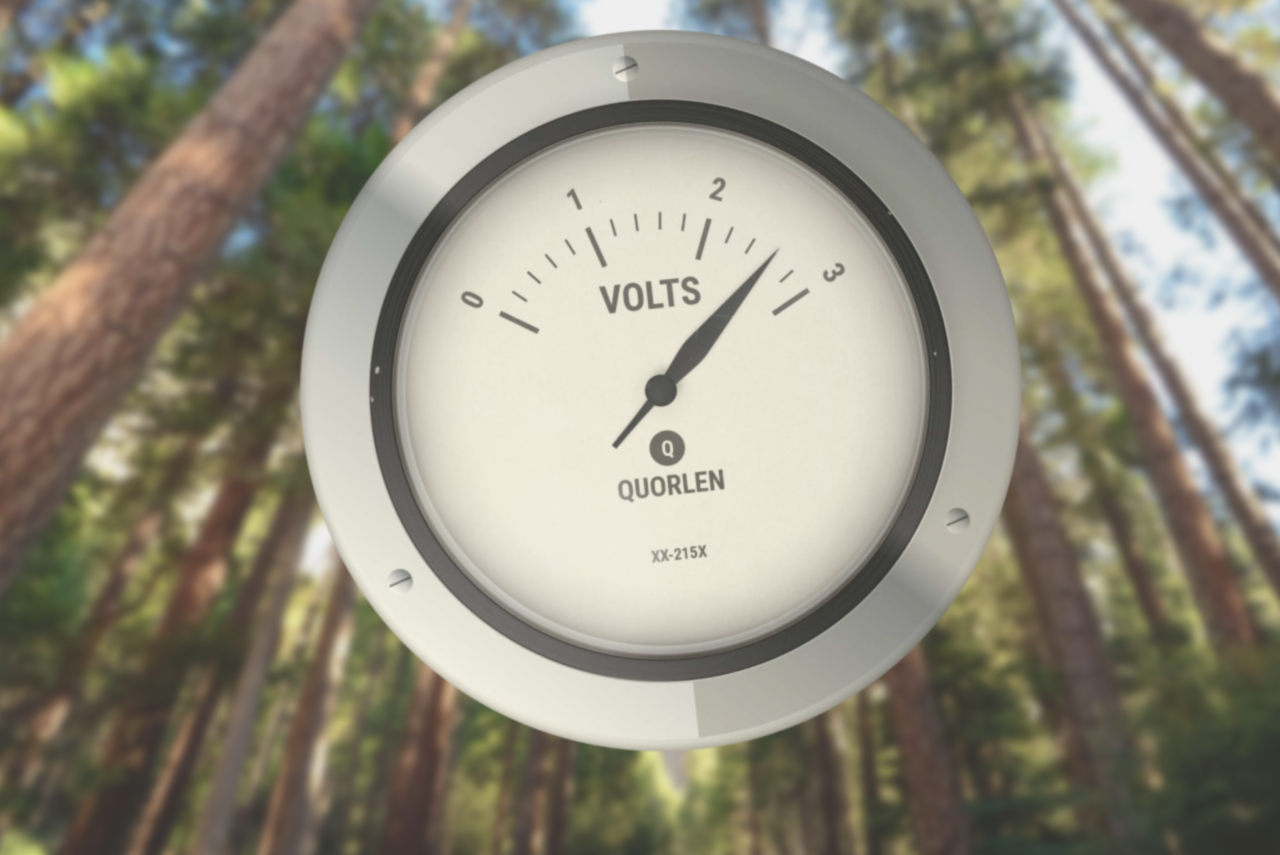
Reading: {"value": 2.6, "unit": "V"}
